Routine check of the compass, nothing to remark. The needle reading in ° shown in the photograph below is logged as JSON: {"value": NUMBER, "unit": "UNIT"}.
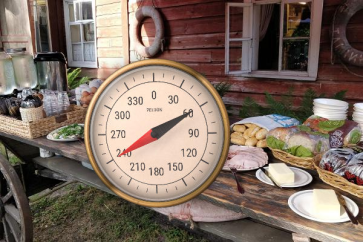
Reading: {"value": 240, "unit": "°"}
